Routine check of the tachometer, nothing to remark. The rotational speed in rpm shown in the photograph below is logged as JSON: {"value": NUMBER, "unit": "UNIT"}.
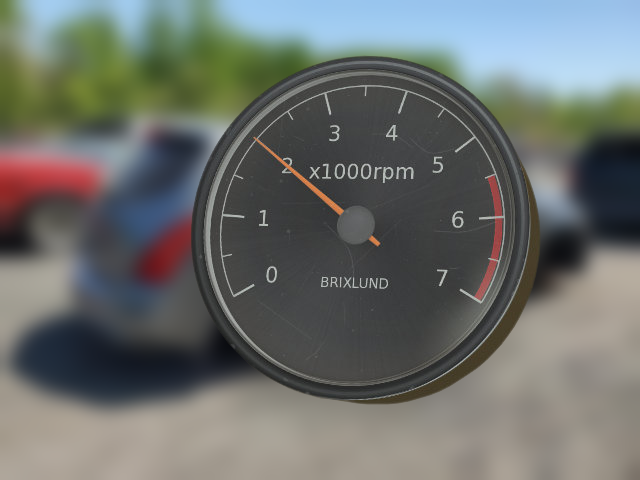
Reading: {"value": 2000, "unit": "rpm"}
